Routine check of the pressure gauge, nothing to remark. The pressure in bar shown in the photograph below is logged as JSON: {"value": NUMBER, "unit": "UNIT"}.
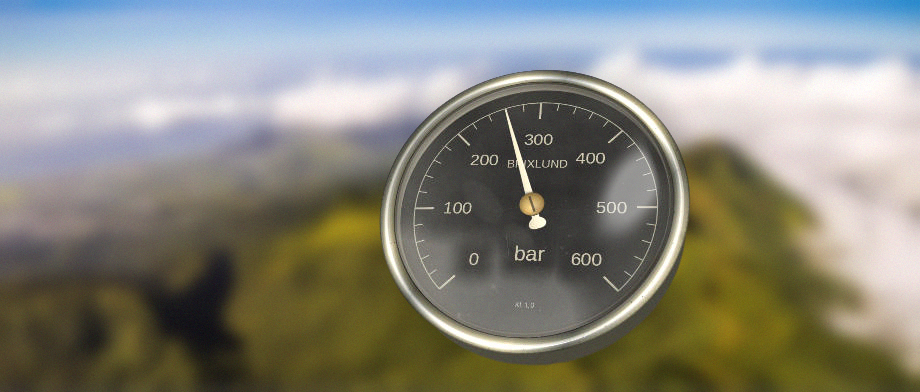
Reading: {"value": 260, "unit": "bar"}
